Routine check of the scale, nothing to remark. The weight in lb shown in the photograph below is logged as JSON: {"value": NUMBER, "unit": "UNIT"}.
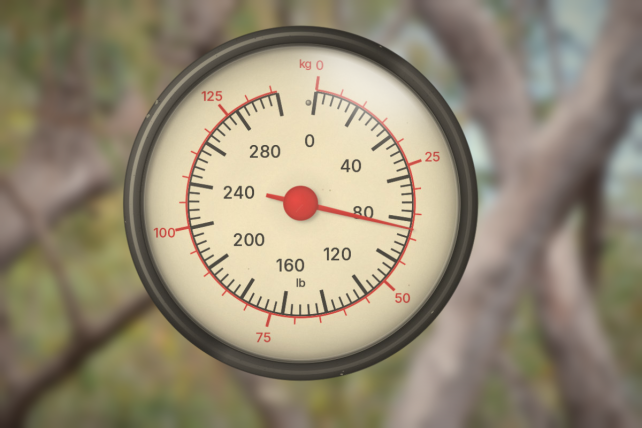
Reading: {"value": 84, "unit": "lb"}
